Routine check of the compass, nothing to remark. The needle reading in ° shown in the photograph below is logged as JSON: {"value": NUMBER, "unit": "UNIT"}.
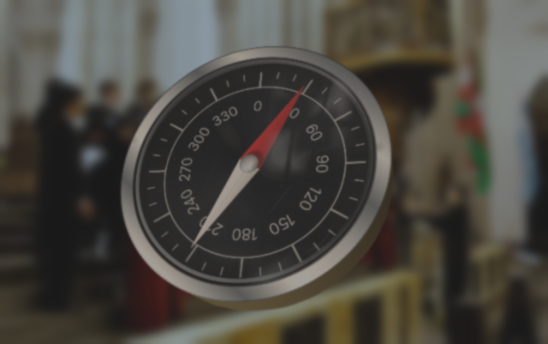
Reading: {"value": 30, "unit": "°"}
